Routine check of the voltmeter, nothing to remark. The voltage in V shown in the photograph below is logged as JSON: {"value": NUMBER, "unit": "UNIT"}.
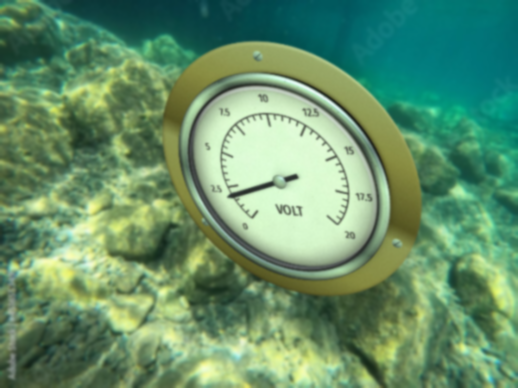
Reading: {"value": 2, "unit": "V"}
